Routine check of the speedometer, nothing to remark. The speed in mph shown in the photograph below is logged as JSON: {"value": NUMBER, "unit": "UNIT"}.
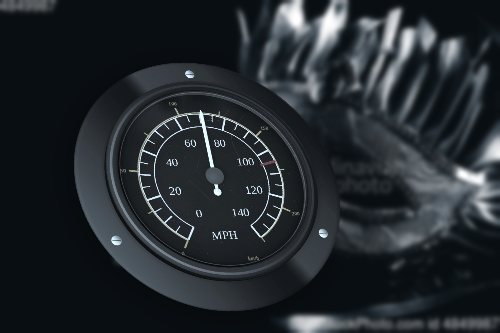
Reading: {"value": 70, "unit": "mph"}
